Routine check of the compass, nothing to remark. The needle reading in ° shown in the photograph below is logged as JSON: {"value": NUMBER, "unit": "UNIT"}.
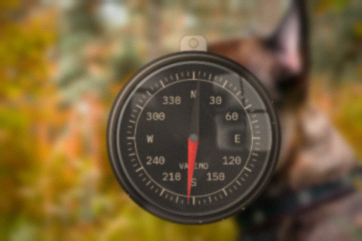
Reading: {"value": 185, "unit": "°"}
